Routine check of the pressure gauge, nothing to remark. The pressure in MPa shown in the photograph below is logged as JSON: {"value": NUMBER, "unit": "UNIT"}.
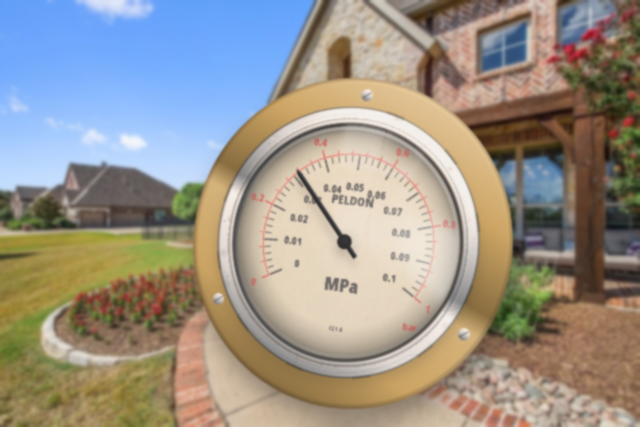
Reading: {"value": 0.032, "unit": "MPa"}
